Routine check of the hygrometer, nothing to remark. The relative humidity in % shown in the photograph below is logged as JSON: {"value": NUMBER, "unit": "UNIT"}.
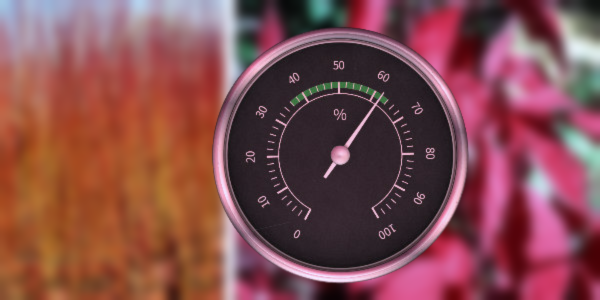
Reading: {"value": 62, "unit": "%"}
